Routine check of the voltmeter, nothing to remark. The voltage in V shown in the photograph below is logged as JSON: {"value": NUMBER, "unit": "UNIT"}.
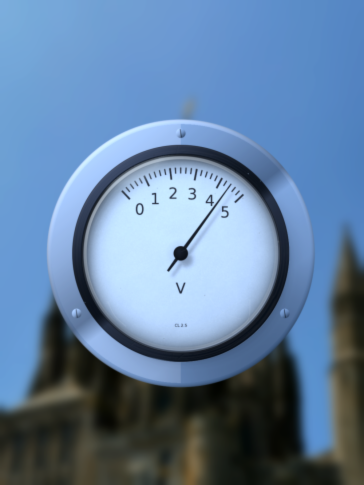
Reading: {"value": 4.4, "unit": "V"}
